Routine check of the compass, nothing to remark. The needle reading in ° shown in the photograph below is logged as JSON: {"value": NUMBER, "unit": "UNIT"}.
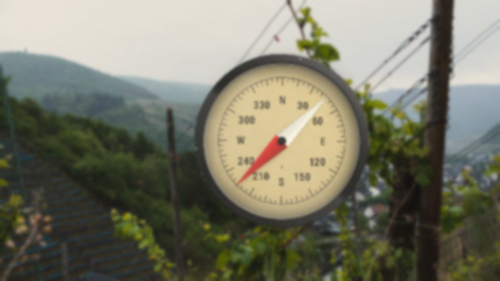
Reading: {"value": 225, "unit": "°"}
